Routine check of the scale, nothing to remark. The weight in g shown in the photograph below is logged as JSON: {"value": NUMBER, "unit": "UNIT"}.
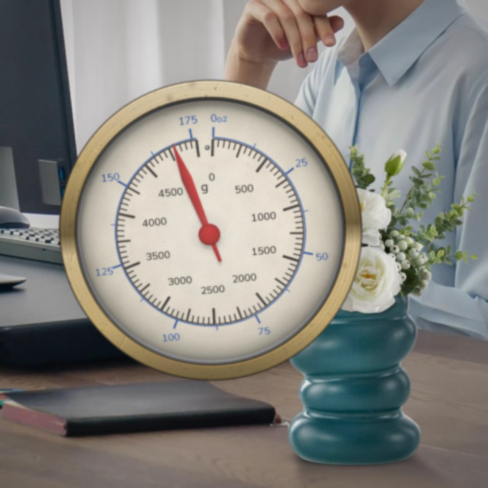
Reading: {"value": 4800, "unit": "g"}
